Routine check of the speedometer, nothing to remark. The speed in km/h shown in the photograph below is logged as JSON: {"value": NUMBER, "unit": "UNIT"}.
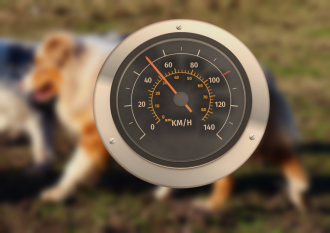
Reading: {"value": 50, "unit": "km/h"}
